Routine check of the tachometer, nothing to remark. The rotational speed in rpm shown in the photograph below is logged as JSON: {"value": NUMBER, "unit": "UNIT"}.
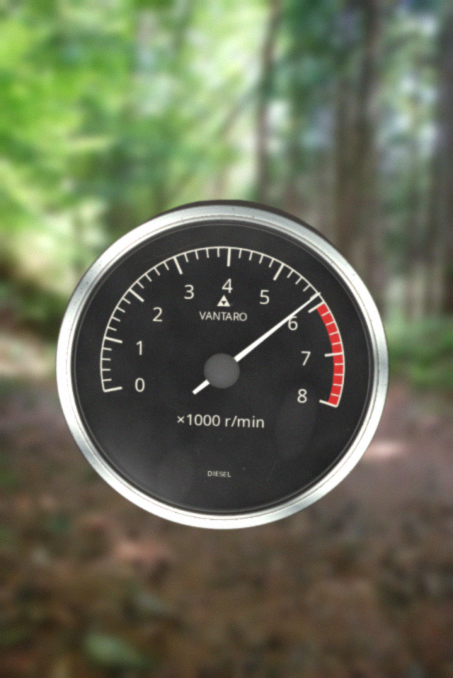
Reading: {"value": 5800, "unit": "rpm"}
